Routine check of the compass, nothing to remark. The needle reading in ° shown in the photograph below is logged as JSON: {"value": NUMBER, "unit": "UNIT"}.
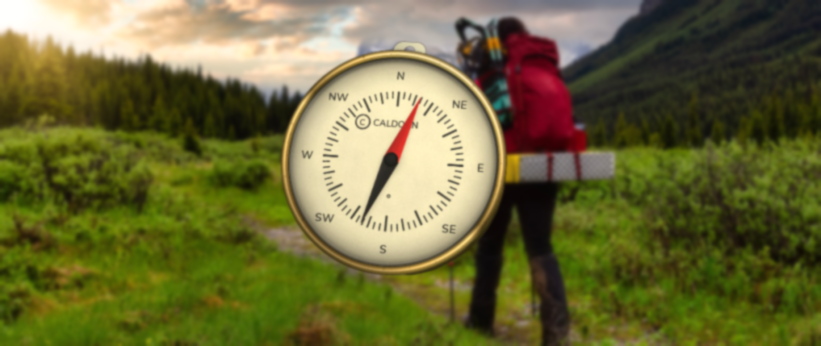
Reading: {"value": 20, "unit": "°"}
